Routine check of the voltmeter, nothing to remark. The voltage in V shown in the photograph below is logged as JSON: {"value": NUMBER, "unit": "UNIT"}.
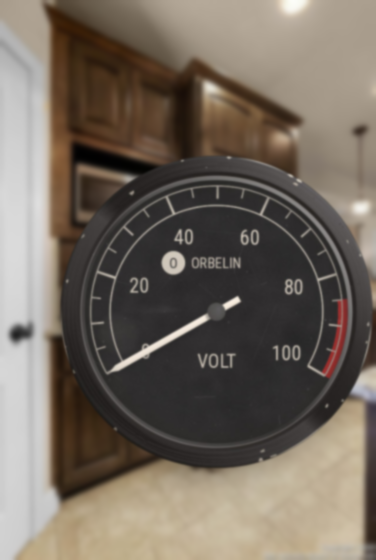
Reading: {"value": 0, "unit": "V"}
